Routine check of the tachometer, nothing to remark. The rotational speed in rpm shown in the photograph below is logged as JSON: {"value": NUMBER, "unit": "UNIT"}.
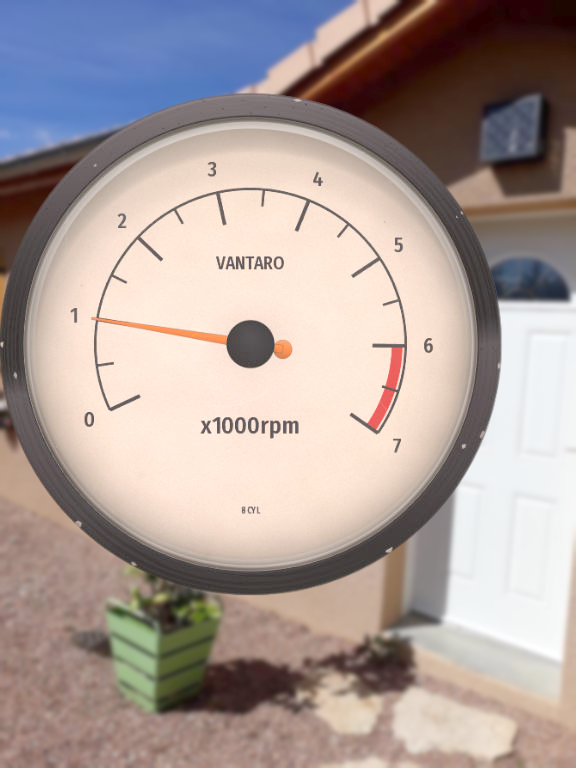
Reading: {"value": 1000, "unit": "rpm"}
